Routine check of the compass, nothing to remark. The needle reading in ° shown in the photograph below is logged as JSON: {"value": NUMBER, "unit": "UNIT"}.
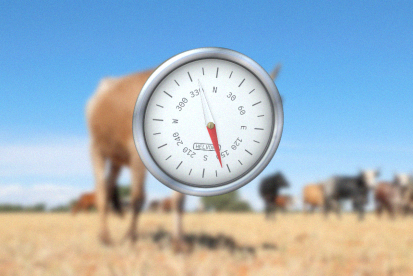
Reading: {"value": 157.5, "unit": "°"}
